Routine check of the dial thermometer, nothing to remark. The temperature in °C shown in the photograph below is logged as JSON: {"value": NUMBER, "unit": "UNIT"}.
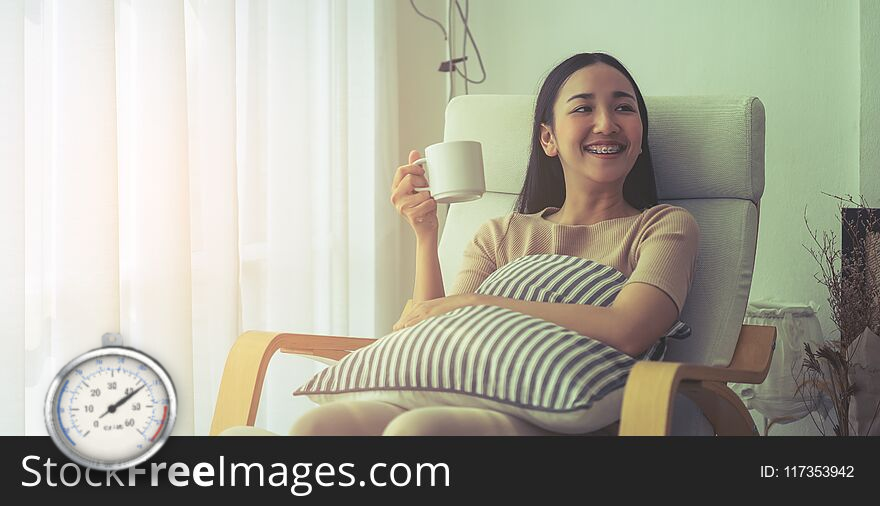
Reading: {"value": 42, "unit": "°C"}
